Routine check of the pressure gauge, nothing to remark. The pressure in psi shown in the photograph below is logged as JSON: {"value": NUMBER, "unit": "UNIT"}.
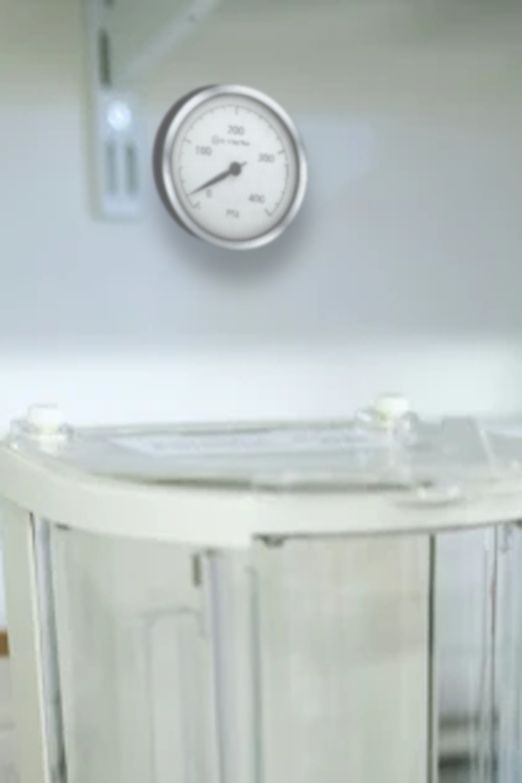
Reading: {"value": 20, "unit": "psi"}
